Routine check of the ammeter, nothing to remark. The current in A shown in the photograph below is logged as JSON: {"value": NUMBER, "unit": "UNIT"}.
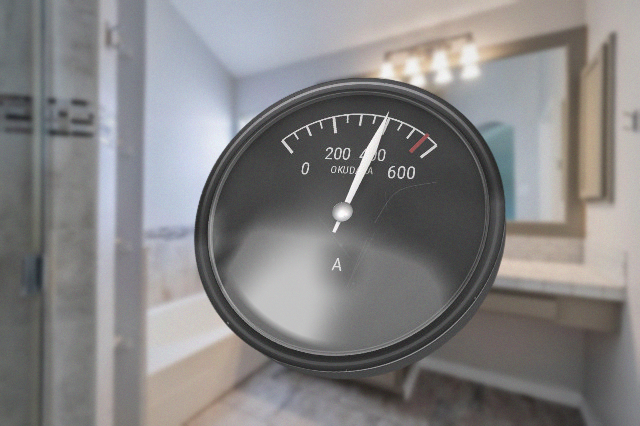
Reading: {"value": 400, "unit": "A"}
